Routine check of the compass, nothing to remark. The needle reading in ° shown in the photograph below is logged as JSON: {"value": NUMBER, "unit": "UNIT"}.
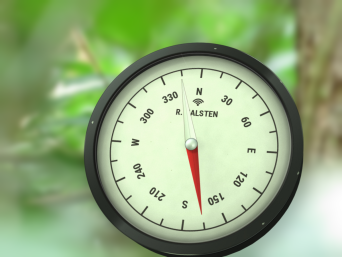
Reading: {"value": 165, "unit": "°"}
